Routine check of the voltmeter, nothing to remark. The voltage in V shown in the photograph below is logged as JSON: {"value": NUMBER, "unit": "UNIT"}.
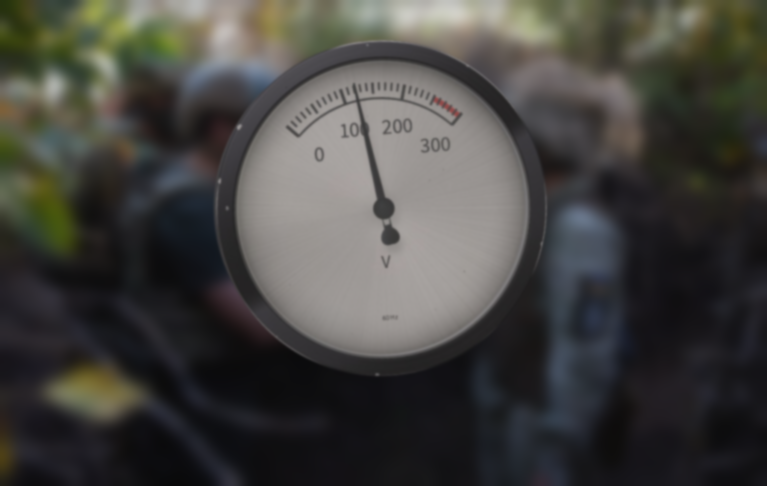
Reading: {"value": 120, "unit": "V"}
